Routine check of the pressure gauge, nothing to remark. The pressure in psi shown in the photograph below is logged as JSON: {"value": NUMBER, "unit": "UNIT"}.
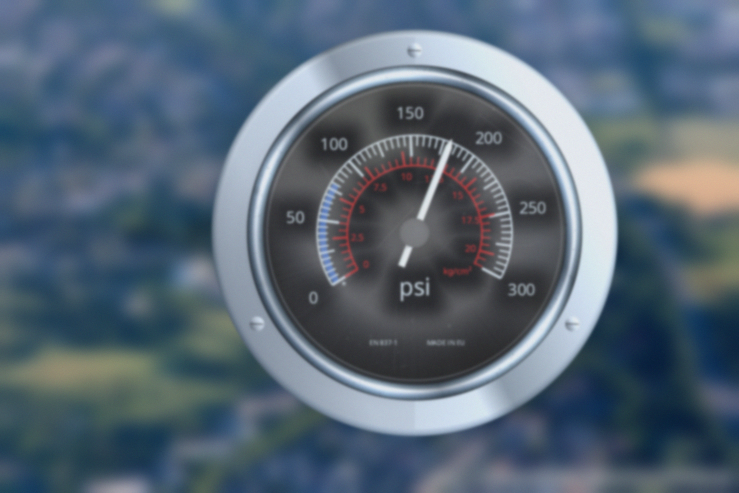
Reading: {"value": 180, "unit": "psi"}
